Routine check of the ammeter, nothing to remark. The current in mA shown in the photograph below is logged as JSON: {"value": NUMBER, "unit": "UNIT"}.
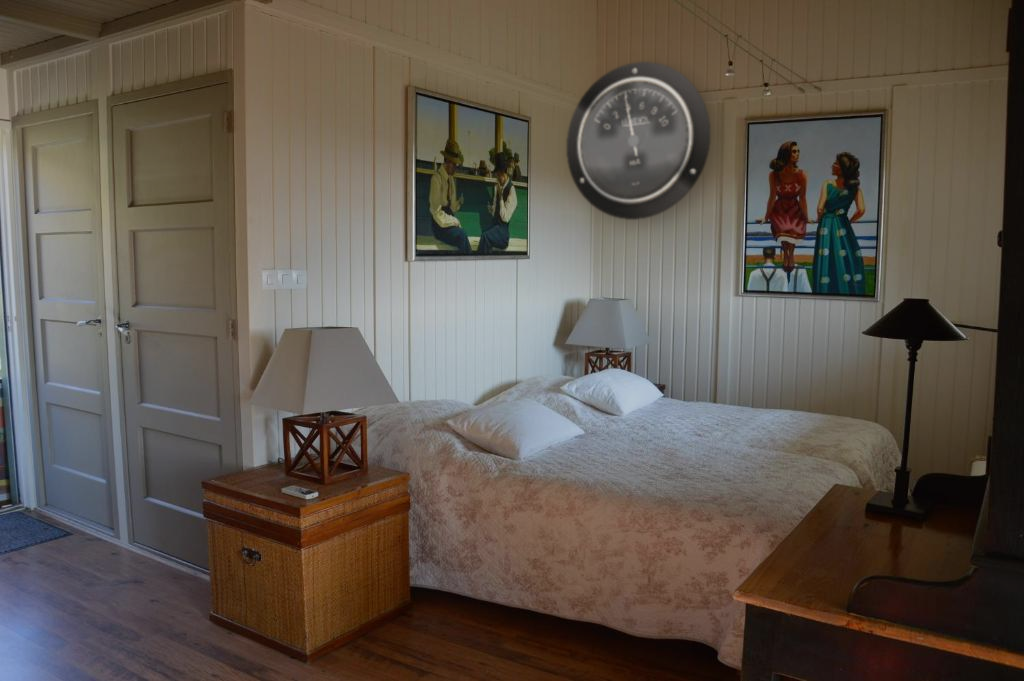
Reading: {"value": 4, "unit": "mA"}
